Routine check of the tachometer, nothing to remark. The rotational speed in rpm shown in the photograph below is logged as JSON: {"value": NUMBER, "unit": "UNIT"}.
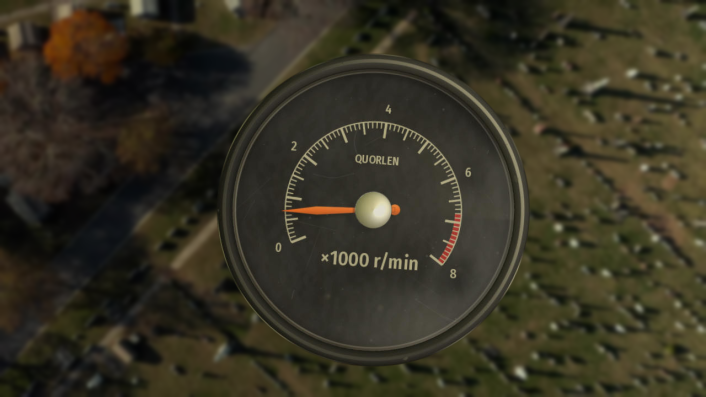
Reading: {"value": 700, "unit": "rpm"}
